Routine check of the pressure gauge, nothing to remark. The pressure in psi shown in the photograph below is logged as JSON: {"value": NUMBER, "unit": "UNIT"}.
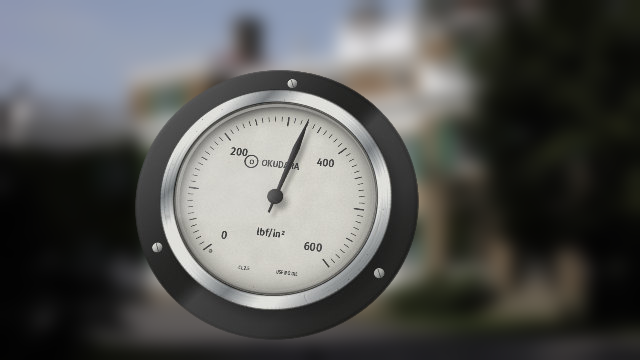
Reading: {"value": 330, "unit": "psi"}
